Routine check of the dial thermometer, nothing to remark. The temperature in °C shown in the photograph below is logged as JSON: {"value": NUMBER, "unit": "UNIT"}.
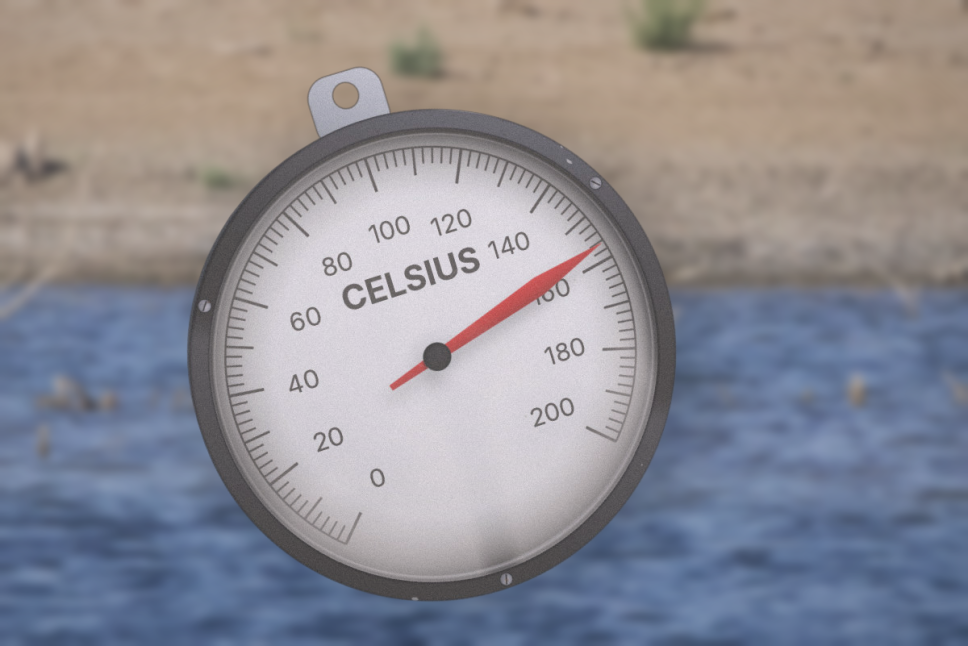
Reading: {"value": 156, "unit": "°C"}
